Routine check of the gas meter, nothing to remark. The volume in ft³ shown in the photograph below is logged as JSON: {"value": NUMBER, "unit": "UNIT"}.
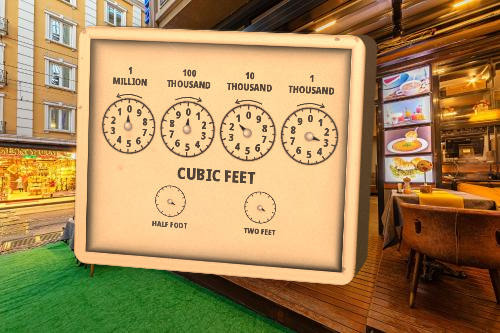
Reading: {"value": 1300, "unit": "ft³"}
